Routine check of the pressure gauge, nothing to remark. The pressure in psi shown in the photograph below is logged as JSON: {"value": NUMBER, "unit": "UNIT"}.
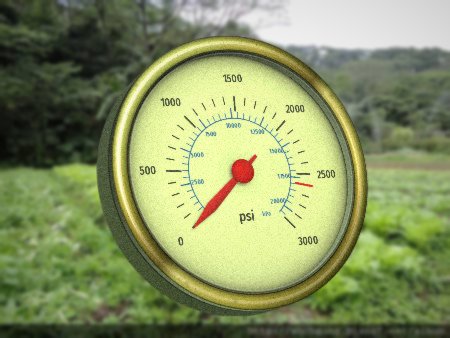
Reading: {"value": 0, "unit": "psi"}
